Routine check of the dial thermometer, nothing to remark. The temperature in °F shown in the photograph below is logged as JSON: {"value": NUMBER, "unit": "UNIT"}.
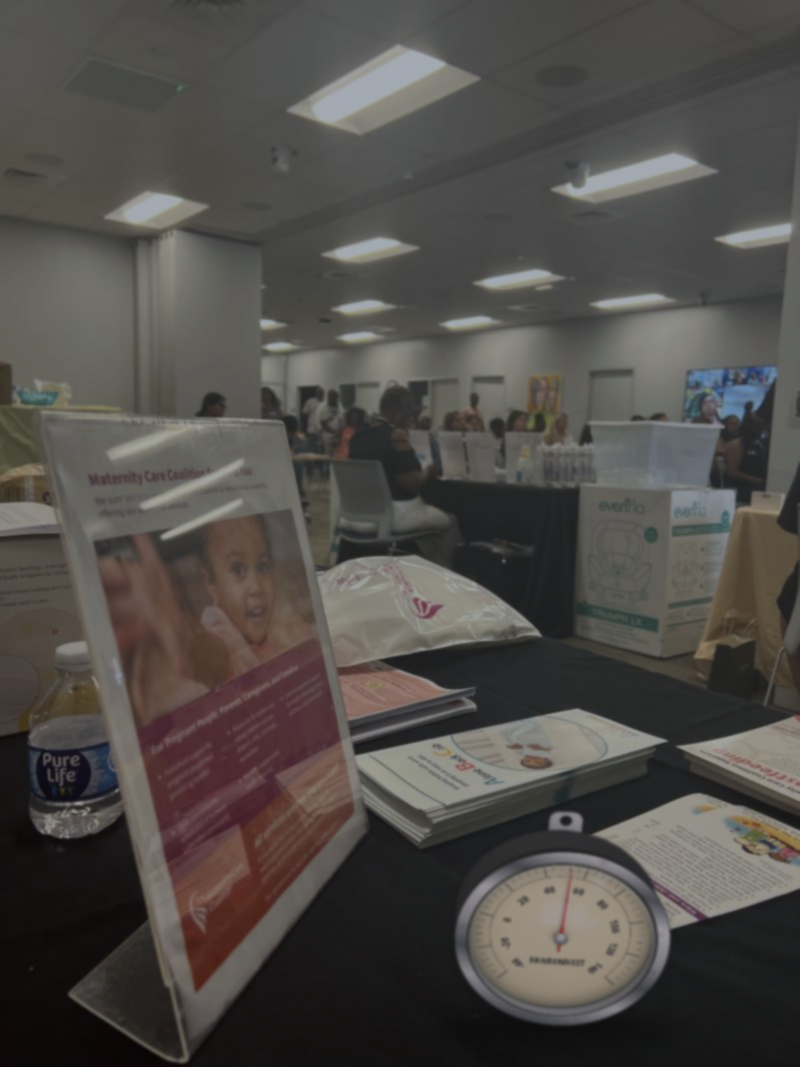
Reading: {"value": 52, "unit": "°F"}
